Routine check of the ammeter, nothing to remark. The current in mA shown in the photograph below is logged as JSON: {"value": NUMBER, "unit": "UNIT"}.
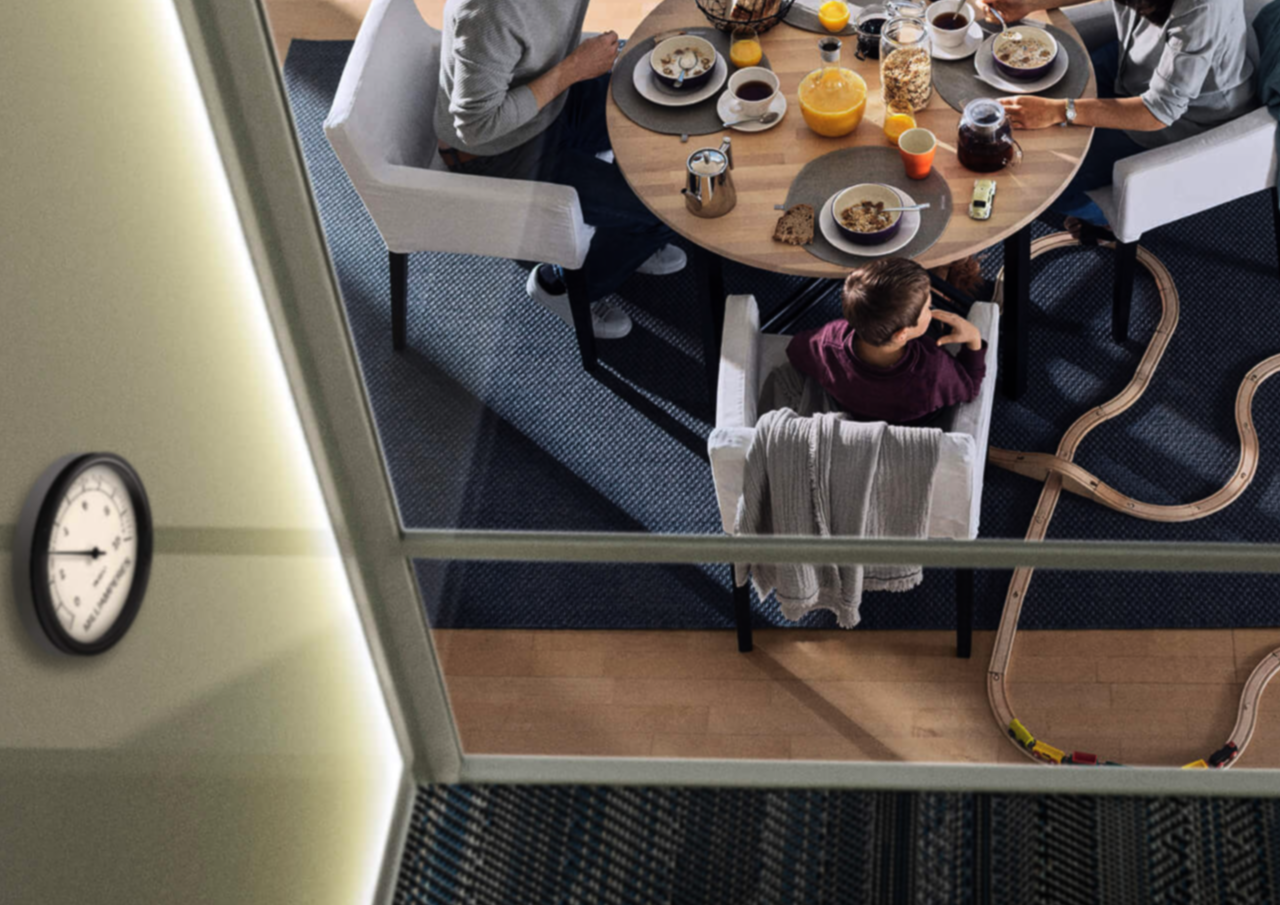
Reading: {"value": 3, "unit": "mA"}
